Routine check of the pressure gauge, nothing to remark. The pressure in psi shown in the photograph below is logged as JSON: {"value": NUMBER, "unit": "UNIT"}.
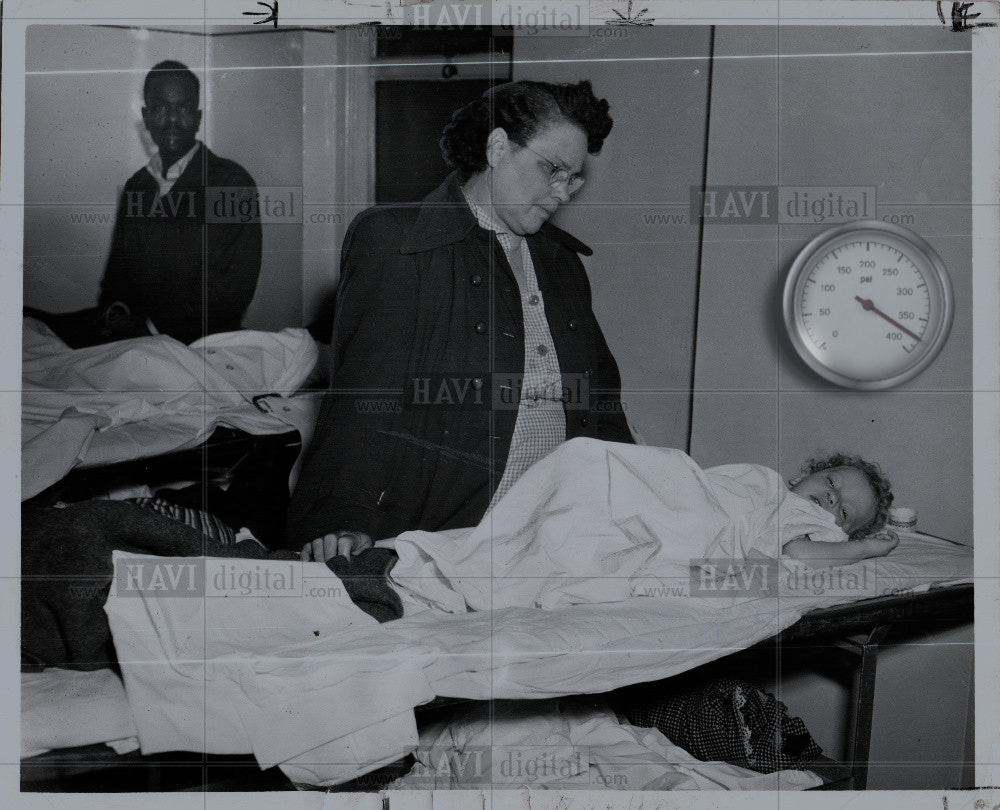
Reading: {"value": 380, "unit": "psi"}
